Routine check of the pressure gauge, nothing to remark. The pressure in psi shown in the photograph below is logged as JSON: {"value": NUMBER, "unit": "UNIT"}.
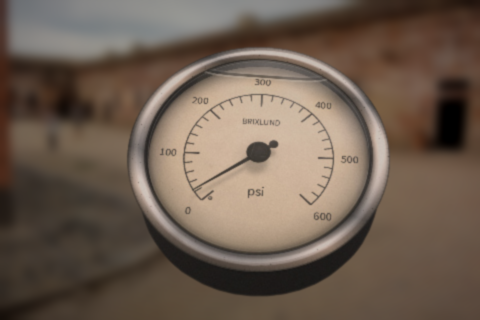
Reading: {"value": 20, "unit": "psi"}
